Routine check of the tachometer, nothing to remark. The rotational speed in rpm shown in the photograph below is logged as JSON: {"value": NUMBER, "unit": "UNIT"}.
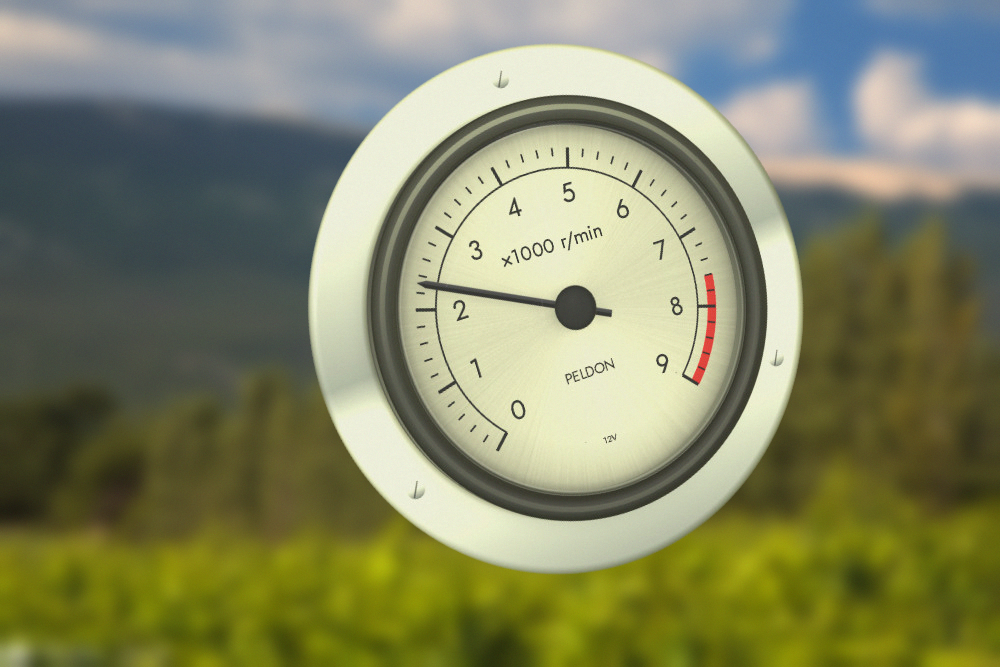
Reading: {"value": 2300, "unit": "rpm"}
